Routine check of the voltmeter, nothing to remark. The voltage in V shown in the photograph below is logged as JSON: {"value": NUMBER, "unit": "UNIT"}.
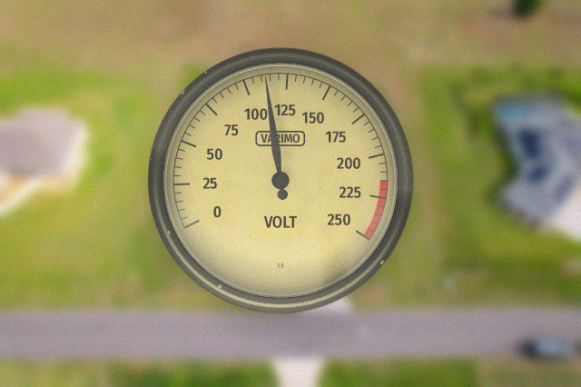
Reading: {"value": 112.5, "unit": "V"}
